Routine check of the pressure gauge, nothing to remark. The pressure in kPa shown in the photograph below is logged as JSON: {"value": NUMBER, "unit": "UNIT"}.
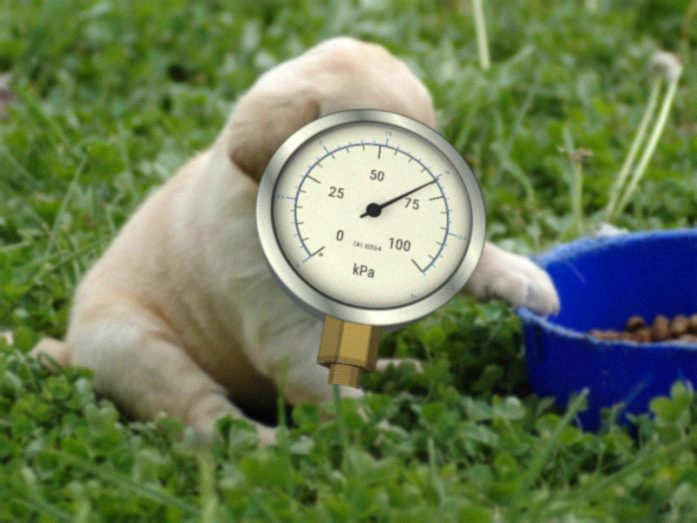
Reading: {"value": 70, "unit": "kPa"}
